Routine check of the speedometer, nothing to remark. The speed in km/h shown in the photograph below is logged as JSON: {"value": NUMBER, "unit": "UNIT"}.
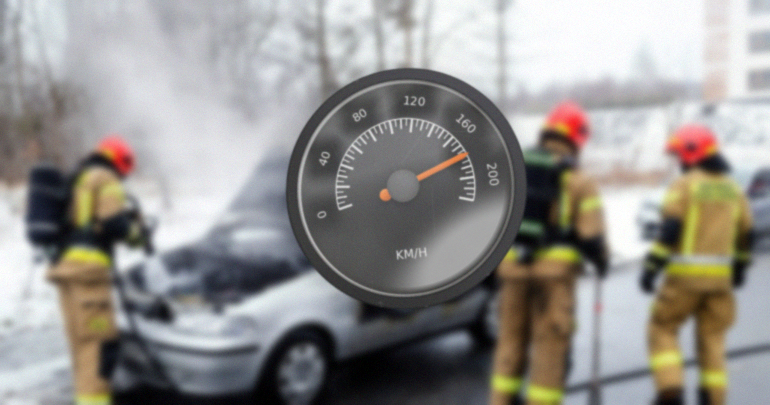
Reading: {"value": 180, "unit": "km/h"}
